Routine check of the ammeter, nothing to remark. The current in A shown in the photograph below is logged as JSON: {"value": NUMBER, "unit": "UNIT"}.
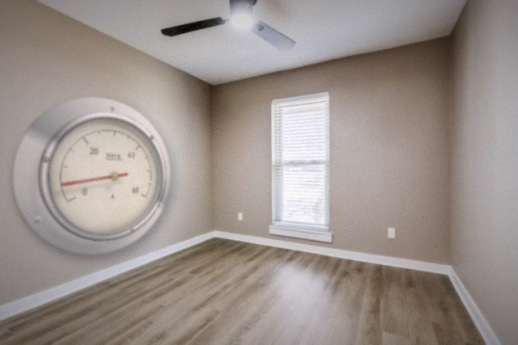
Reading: {"value": 5, "unit": "A"}
